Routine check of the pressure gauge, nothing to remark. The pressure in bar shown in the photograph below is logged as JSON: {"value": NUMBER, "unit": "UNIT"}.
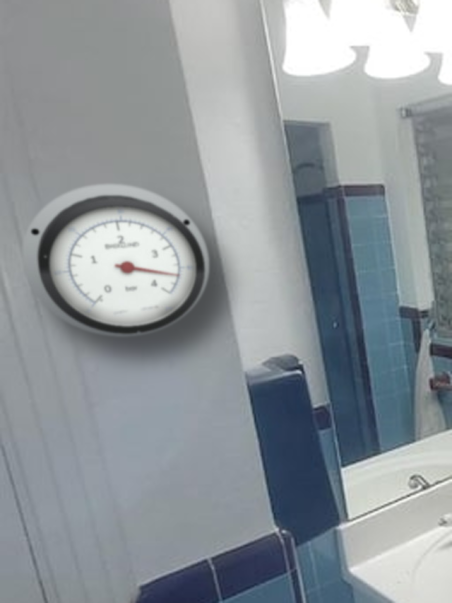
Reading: {"value": 3.6, "unit": "bar"}
